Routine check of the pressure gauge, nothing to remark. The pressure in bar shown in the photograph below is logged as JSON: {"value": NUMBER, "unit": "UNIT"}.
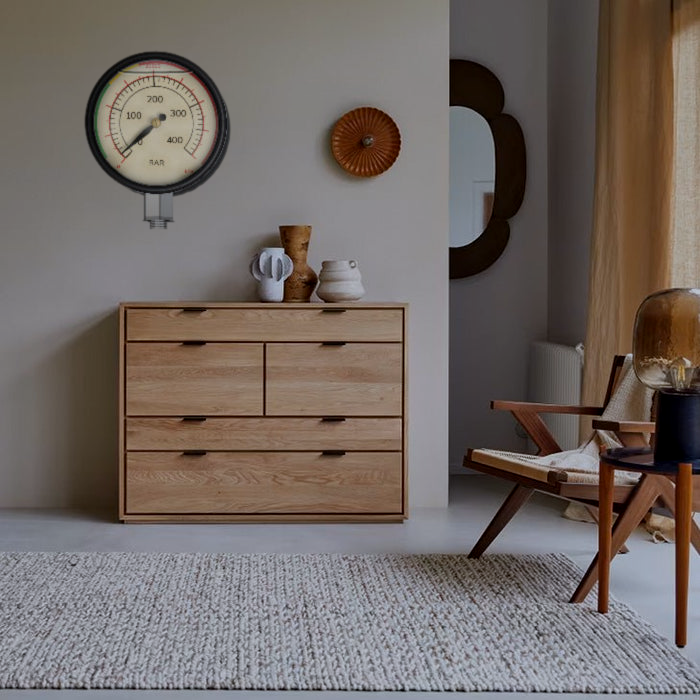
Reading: {"value": 10, "unit": "bar"}
